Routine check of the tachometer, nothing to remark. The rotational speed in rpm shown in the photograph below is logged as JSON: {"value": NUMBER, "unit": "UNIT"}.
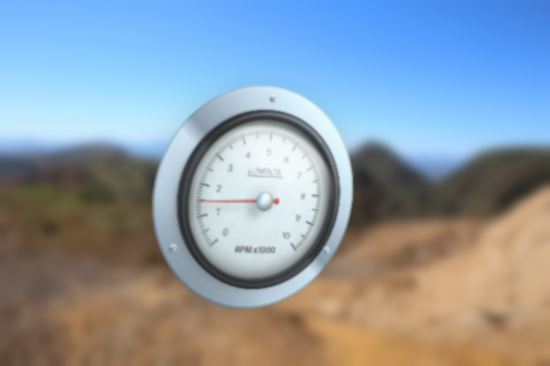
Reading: {"value": 1500, "unit": "rpm"}
